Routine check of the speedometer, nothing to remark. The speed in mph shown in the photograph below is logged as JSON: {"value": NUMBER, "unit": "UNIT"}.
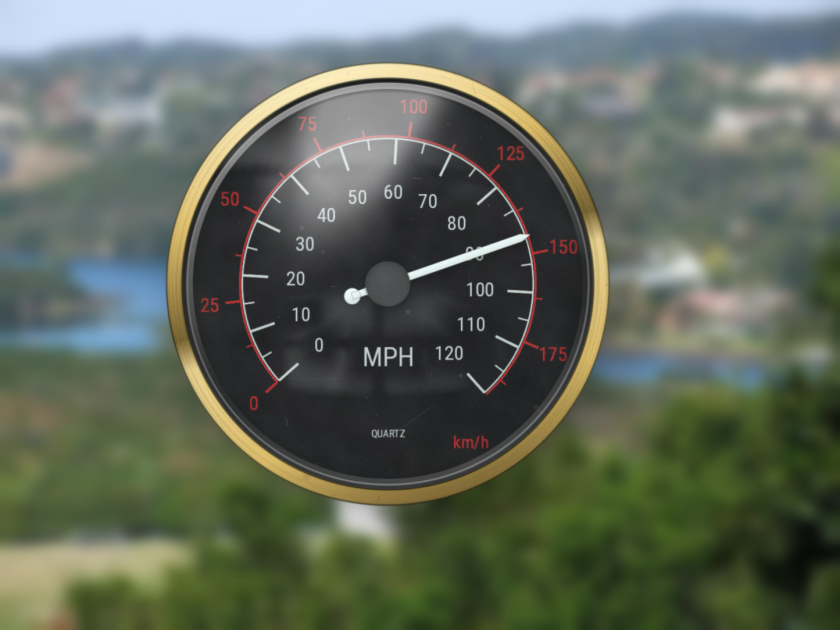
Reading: {"value": 90, "unit": "mph"}
